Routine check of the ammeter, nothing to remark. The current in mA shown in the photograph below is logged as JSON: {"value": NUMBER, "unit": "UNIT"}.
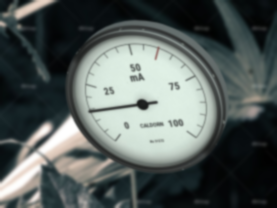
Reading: {"value": 15, "unit": "mA"}
